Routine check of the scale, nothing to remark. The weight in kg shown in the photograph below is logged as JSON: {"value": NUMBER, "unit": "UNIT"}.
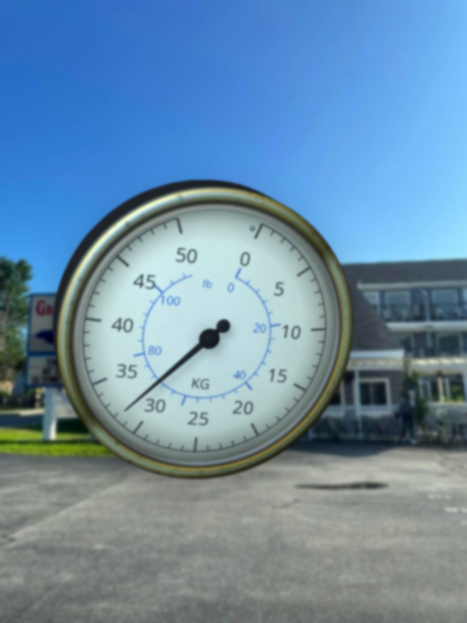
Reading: {"value": 32, "unit": "kg"}
